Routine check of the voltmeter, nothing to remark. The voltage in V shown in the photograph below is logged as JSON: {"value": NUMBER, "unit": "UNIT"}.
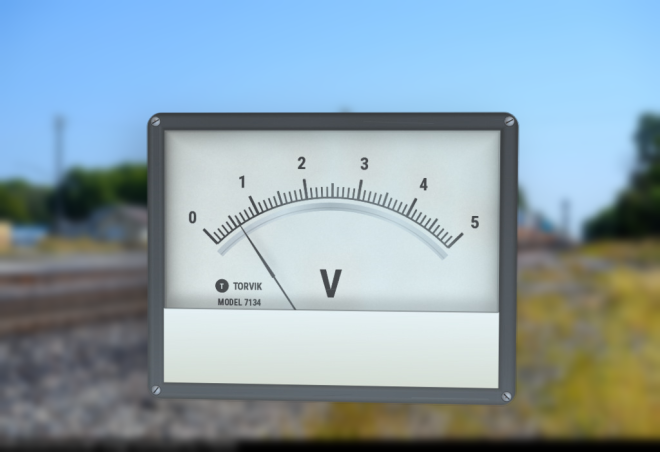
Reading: {"value": 0.6, "unit": "V"}
